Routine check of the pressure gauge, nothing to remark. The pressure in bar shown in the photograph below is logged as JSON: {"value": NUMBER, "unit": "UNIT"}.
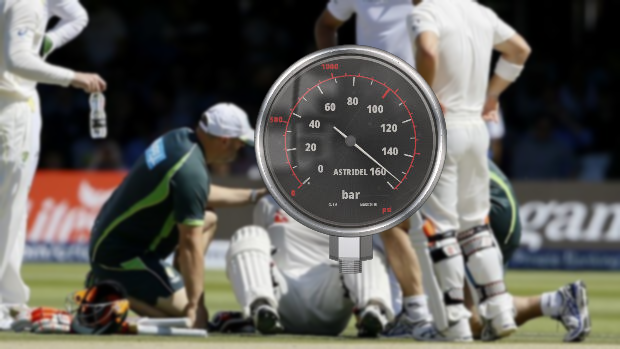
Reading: {"value": 155, "unit": "bar"}
